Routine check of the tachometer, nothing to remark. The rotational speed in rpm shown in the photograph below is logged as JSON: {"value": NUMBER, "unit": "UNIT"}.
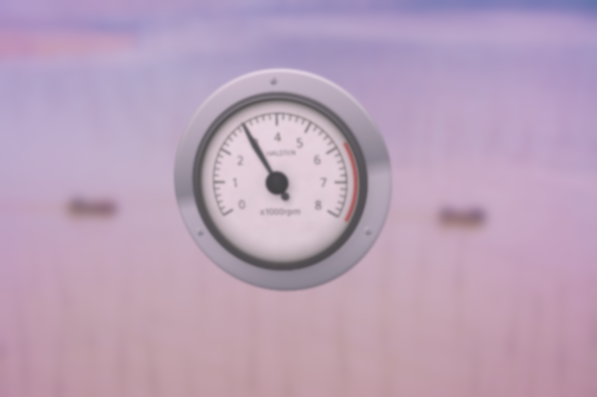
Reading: {"value": 3000, "unit": "rpm"}
